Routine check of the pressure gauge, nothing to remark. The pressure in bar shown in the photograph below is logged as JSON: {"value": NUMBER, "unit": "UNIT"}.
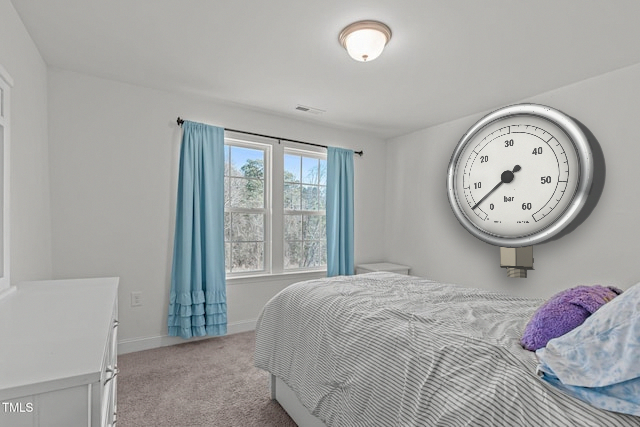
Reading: {"value": 4, "unit": "bar"}
